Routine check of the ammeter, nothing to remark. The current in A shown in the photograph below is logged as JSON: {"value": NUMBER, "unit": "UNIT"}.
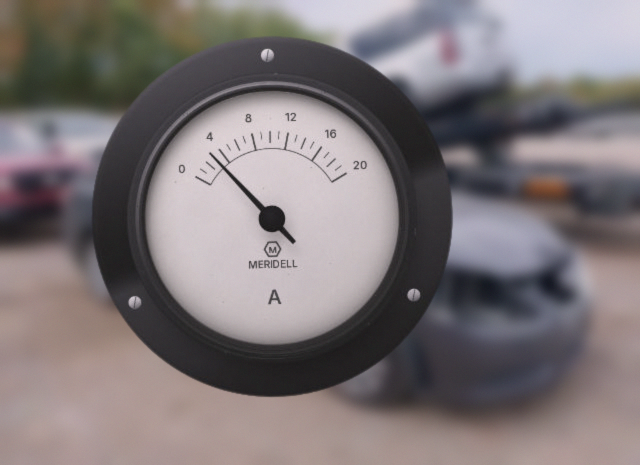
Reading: {"value": 3, "unit": "A"}
